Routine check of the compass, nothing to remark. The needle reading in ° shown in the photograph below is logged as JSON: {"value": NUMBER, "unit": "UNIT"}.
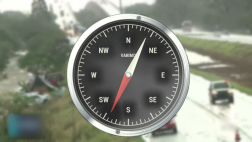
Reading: {"value": 205, "unit": "°"}
